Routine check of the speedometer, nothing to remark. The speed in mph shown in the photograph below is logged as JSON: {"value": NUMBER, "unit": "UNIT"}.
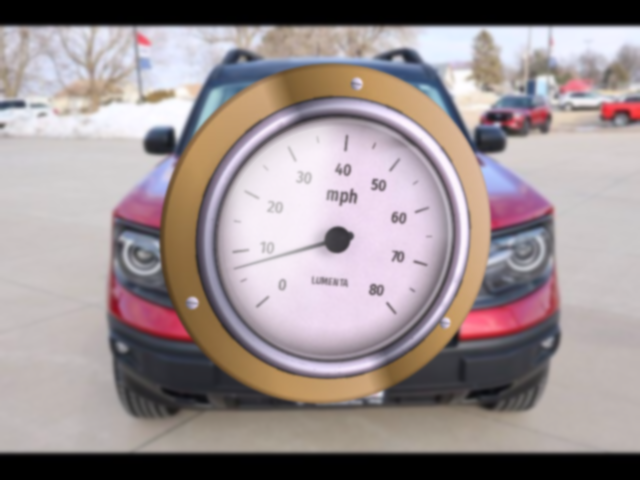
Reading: {"value": 7.5, "unit": "mph"}
